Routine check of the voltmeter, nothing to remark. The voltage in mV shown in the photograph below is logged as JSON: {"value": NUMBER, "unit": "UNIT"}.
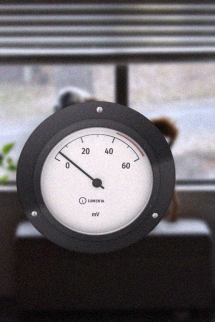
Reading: {"value": 5, "unit": "mV"}
